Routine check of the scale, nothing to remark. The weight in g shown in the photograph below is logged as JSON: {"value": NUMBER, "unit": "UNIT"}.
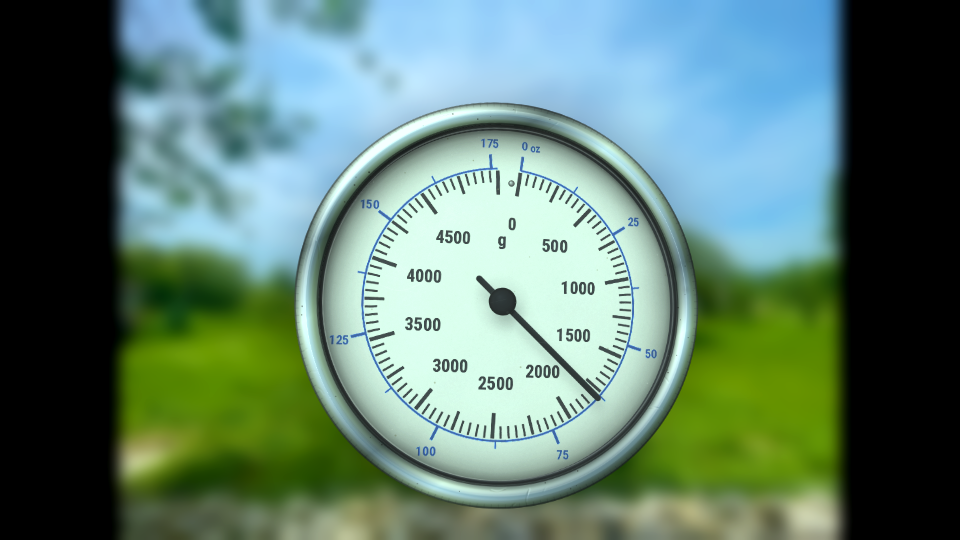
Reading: {"value": 1800, "unit": "g"}
